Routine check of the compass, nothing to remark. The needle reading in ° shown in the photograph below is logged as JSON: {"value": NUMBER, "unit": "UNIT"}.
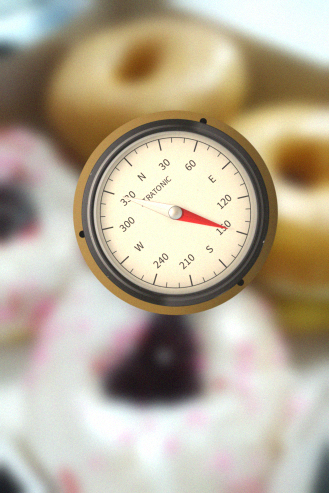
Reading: {"value": 150, "unit": "°"}
